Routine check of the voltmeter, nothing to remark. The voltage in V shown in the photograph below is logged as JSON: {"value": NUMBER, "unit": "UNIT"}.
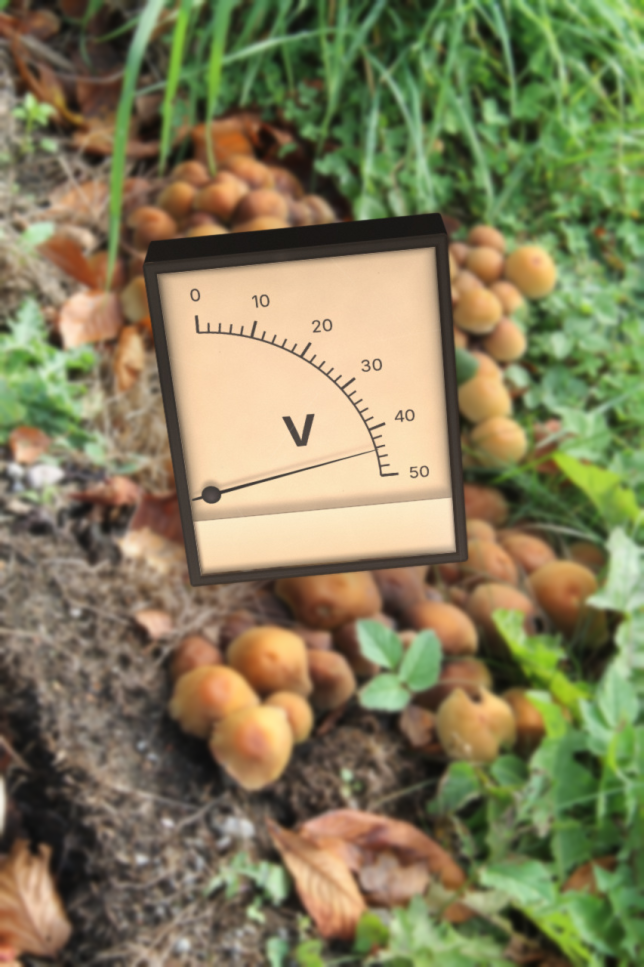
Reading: {"value": 44, "unit": "V"}
